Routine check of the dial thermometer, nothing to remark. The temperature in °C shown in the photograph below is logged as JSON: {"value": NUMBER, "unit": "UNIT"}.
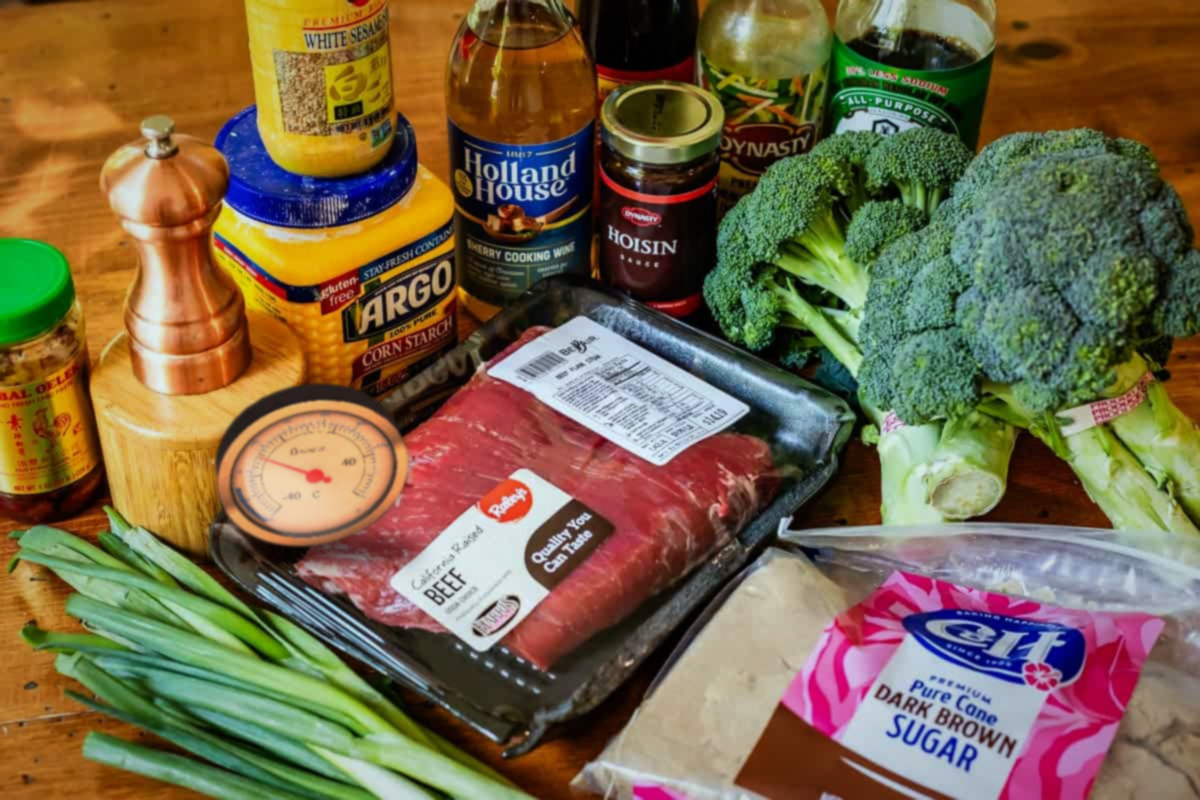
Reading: {"value": -10, "unit": "°C"}
